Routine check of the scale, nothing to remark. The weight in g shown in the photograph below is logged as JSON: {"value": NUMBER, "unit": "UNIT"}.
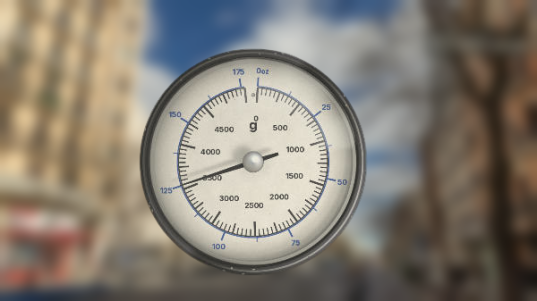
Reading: {"value": 3550, "unit": "g"}
